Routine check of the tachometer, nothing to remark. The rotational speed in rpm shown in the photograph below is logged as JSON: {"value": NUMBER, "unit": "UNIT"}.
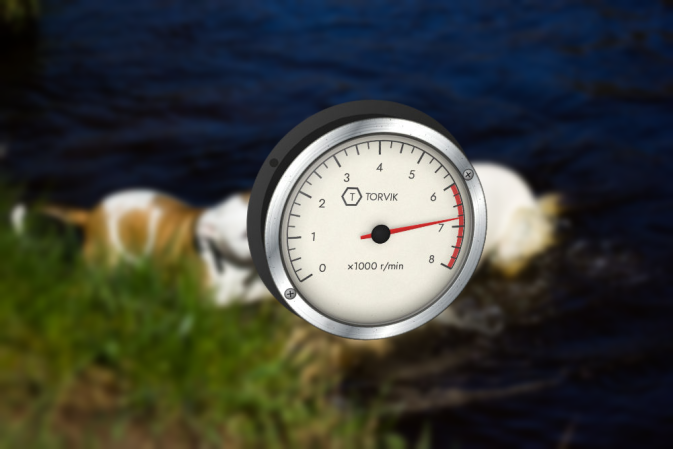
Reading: {"value": 6750, "unit": "rpm"}
